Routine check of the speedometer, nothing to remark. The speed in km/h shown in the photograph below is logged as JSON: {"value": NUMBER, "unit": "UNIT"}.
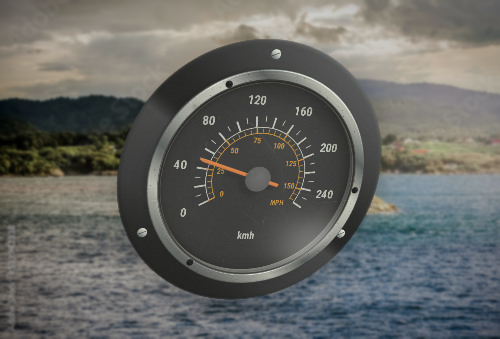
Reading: {"value": 50, "unit": "km/h"}
